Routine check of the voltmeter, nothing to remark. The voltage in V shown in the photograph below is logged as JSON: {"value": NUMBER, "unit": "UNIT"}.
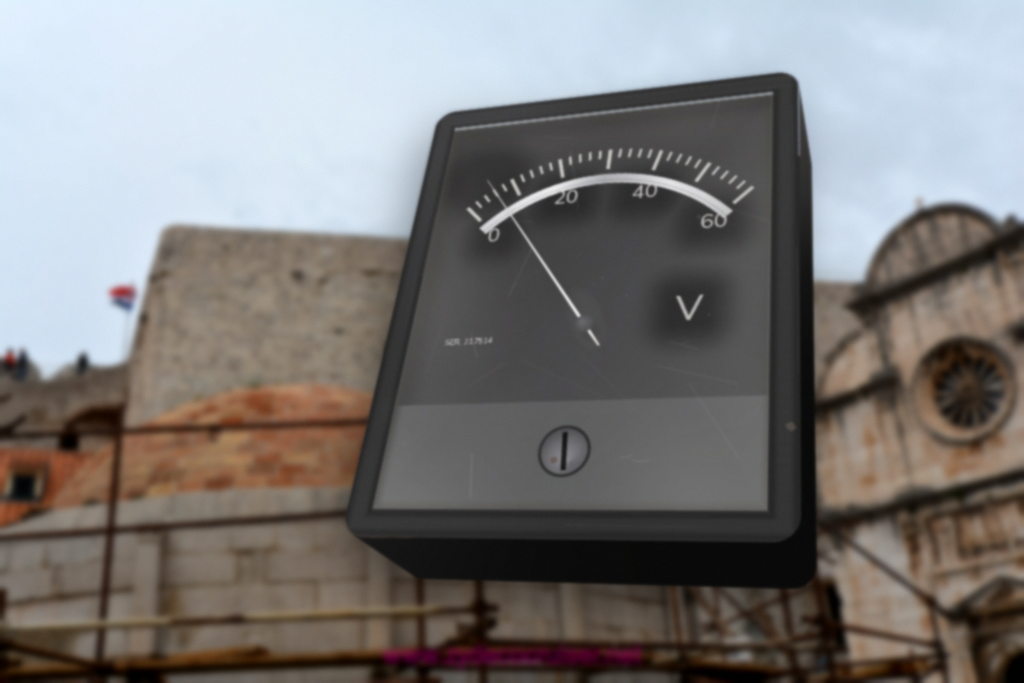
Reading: {"value": 6, "unit": "V"}
